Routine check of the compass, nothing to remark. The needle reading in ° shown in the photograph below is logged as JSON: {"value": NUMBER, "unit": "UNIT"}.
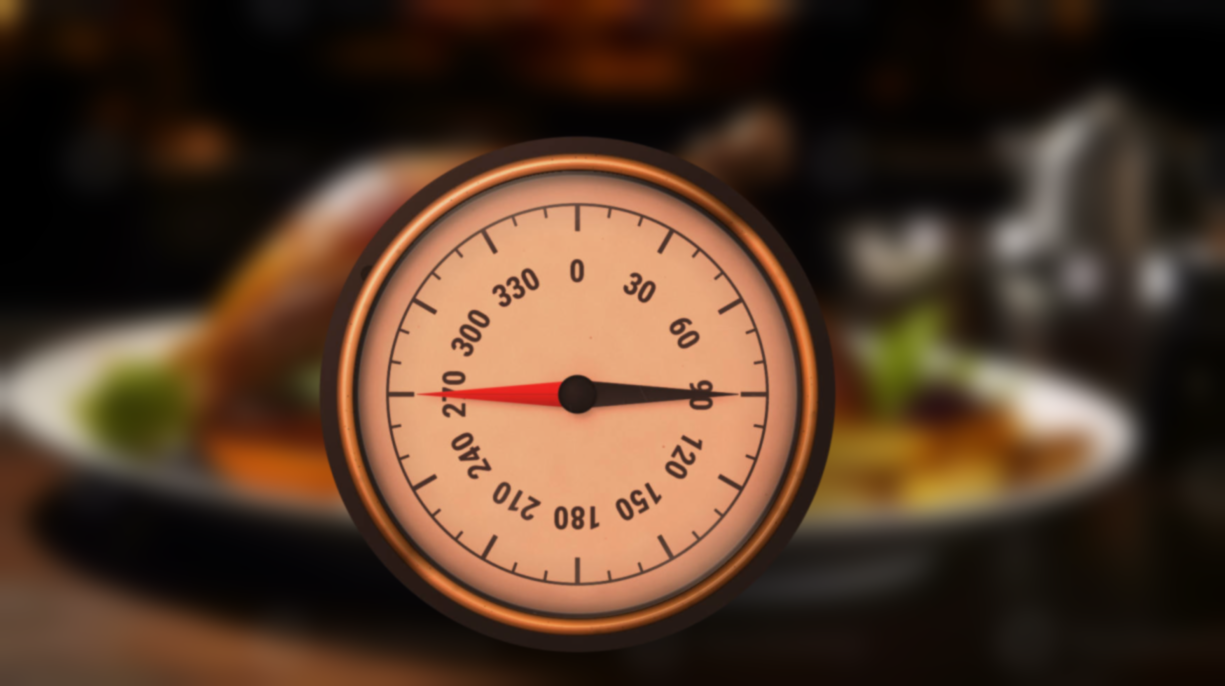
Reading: {"value": 270, "unit": "°"}
